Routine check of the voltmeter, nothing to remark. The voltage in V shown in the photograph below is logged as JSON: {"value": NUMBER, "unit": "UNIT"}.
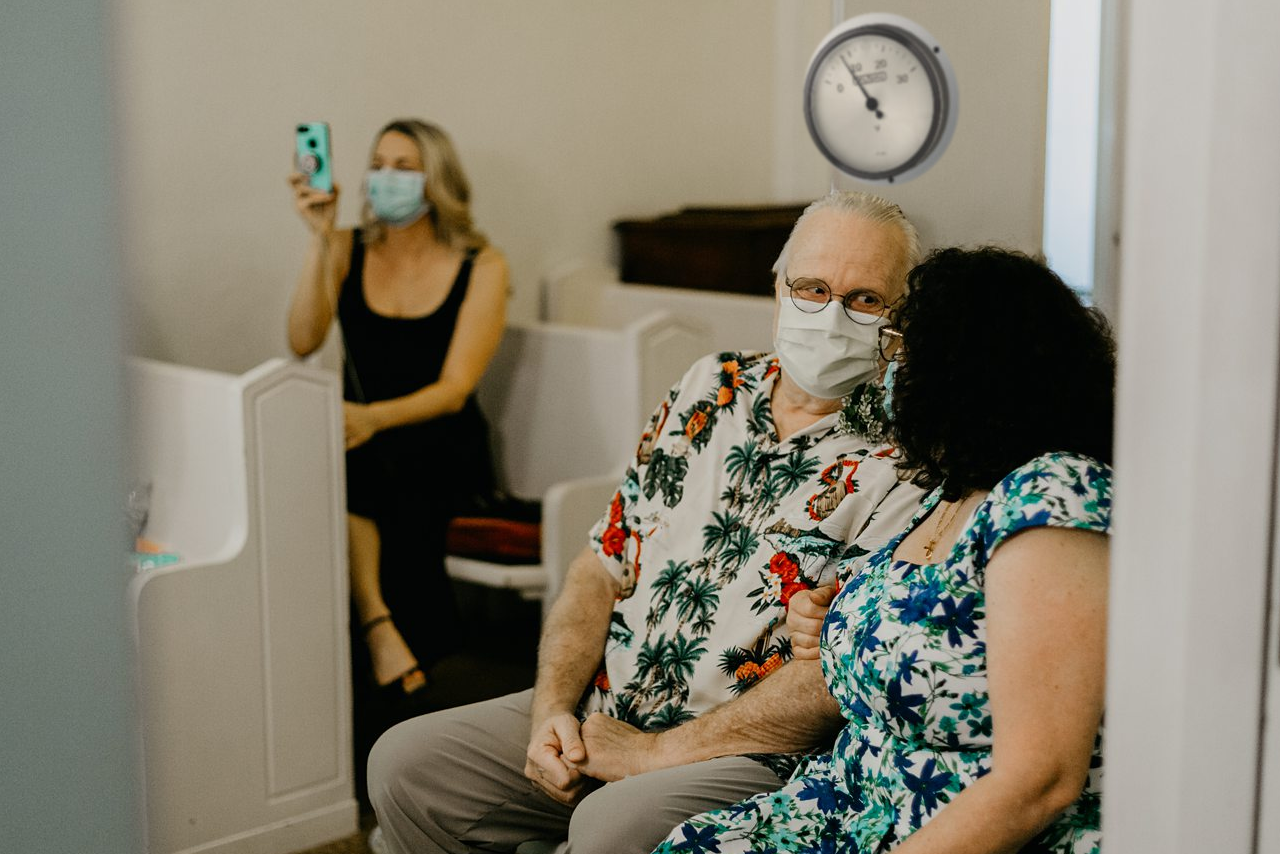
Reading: {"value": 8, "unit": "V"}
